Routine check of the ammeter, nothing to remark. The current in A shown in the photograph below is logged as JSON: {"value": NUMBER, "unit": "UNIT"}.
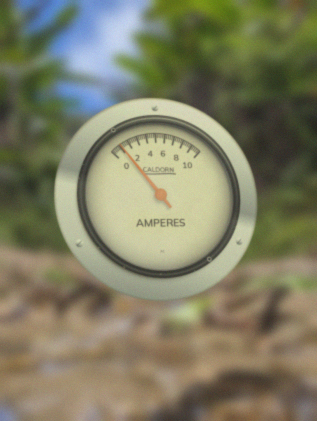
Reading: {"value": 1, "unit": "A"}
